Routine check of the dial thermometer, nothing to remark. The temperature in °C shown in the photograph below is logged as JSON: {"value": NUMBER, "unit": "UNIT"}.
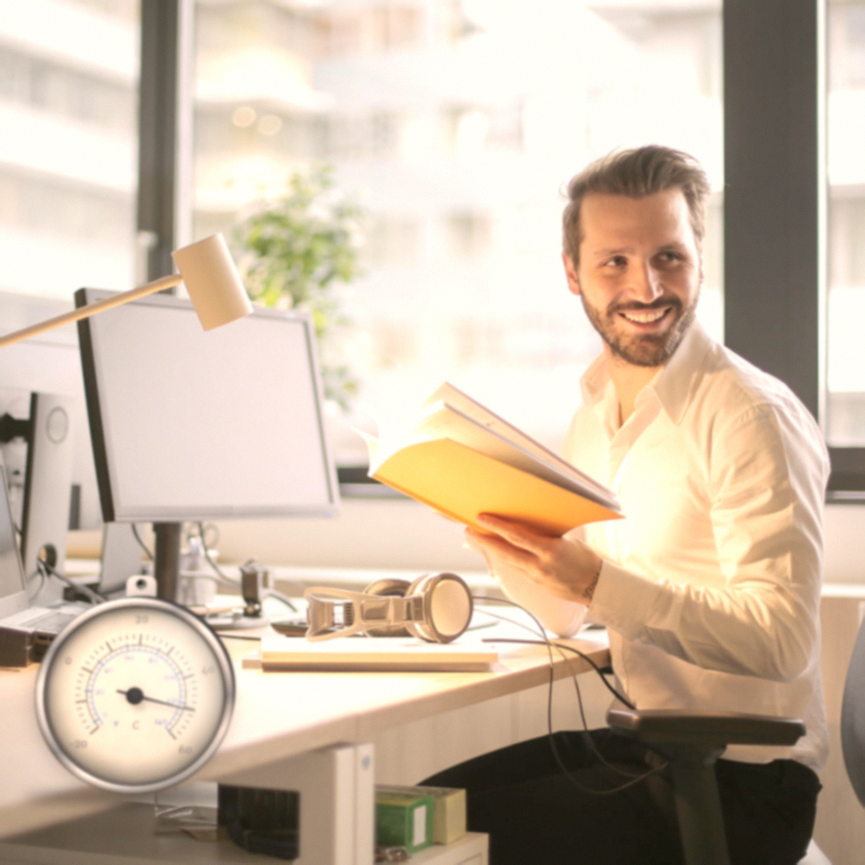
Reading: {"value": 50, "unit": "°C"}
